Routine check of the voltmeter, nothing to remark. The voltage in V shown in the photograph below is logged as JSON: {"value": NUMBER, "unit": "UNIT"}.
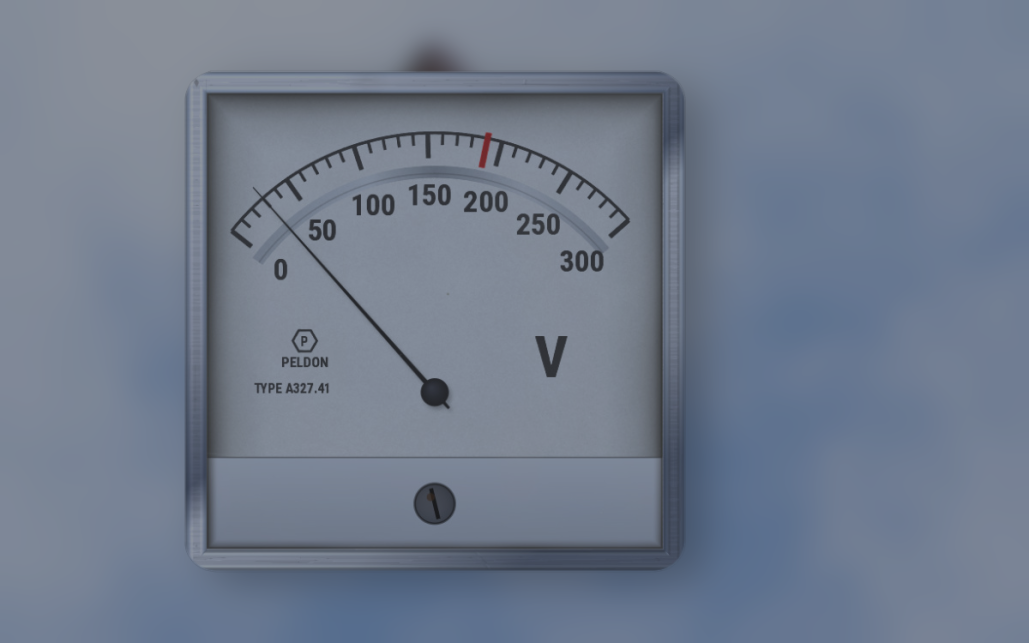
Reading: {"value": 30, "unit": "V"}
